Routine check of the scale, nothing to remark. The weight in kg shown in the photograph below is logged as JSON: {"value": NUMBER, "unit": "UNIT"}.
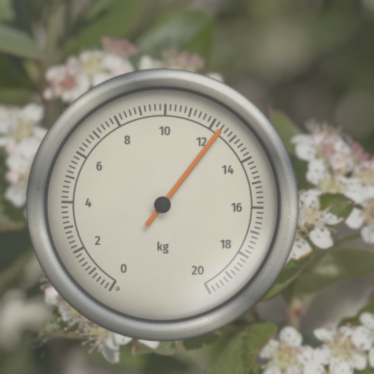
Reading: {"value": 12.4, "unit": "kg"}
